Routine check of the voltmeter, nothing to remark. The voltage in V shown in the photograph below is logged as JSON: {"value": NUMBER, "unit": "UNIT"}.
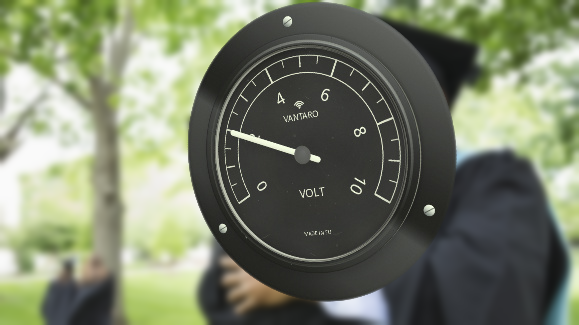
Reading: {"value": 2, "unit": "V"}
